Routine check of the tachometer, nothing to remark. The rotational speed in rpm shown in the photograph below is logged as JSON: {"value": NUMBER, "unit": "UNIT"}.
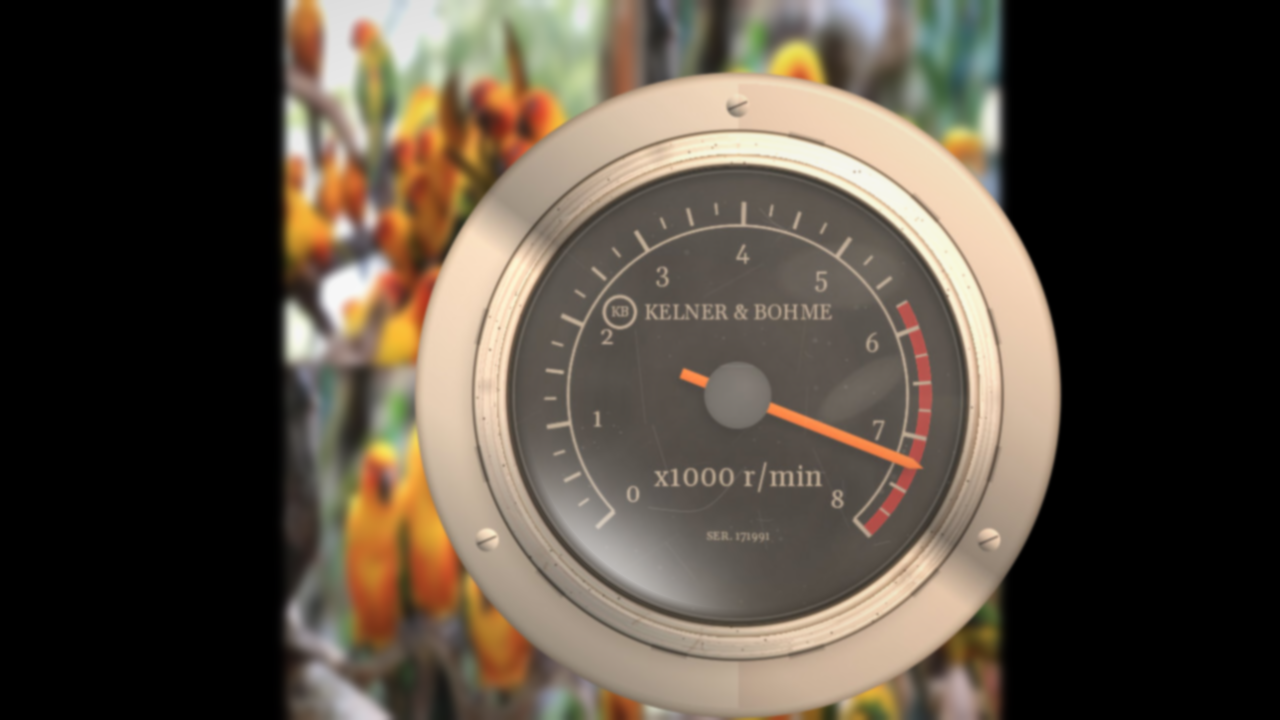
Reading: {"value": 7250, "unit": "rpm"}
